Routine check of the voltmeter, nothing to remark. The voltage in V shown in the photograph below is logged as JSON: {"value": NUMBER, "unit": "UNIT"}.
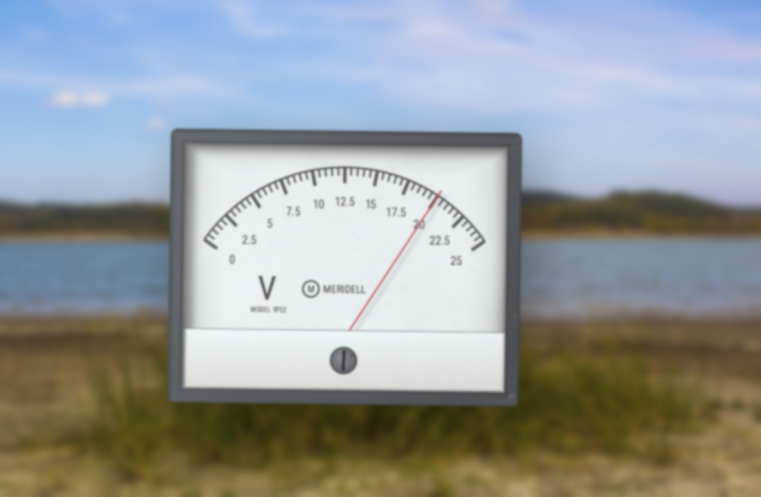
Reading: {"value": 20, "unit": "V"}
